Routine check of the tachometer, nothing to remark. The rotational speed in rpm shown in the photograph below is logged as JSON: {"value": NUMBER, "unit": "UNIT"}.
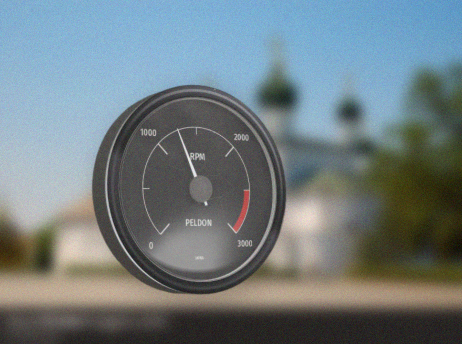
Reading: {"value": 1250, "unit": "rpm"}
